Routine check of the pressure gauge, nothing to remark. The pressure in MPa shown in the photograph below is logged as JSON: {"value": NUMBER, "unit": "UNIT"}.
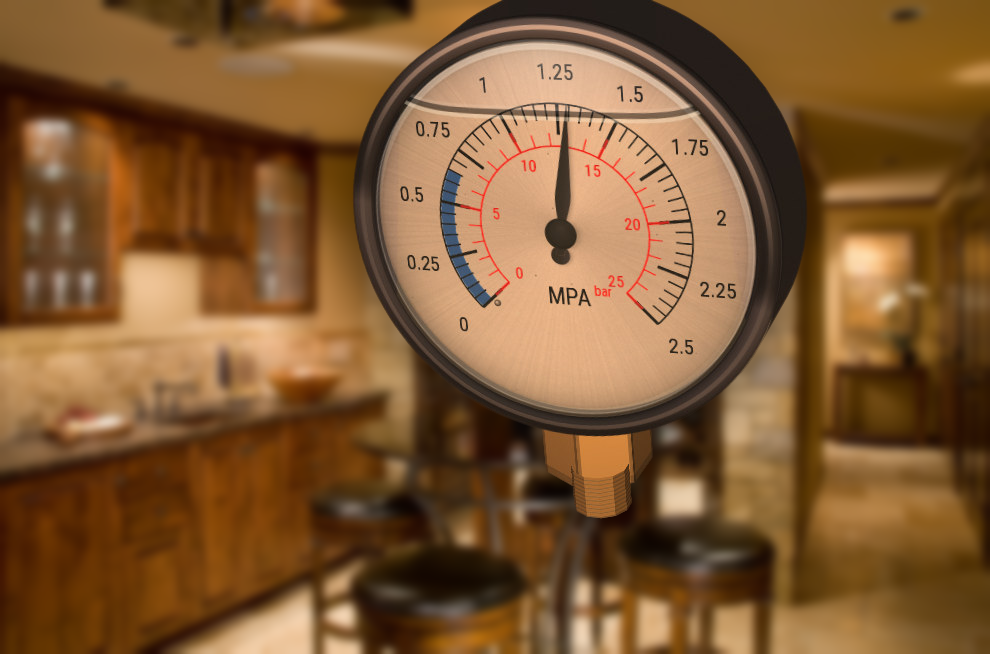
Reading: {"value": 1.3, "unit": "MPa"}
